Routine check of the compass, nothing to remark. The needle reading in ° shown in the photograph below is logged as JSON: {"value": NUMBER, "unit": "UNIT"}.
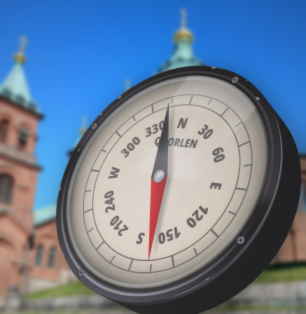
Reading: {"value": 165, "unit": "°"}
